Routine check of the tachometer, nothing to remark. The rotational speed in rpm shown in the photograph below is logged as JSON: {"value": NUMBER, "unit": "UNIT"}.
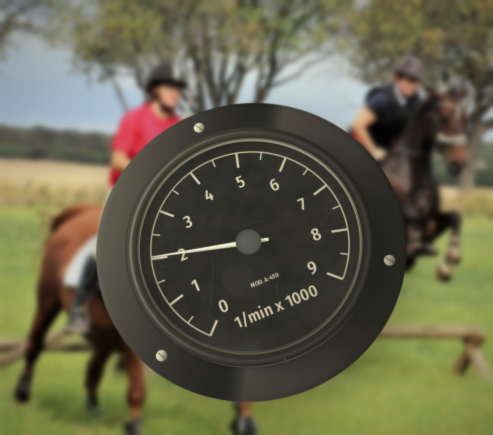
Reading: {"value": 2000, "unit": "rpm"}
